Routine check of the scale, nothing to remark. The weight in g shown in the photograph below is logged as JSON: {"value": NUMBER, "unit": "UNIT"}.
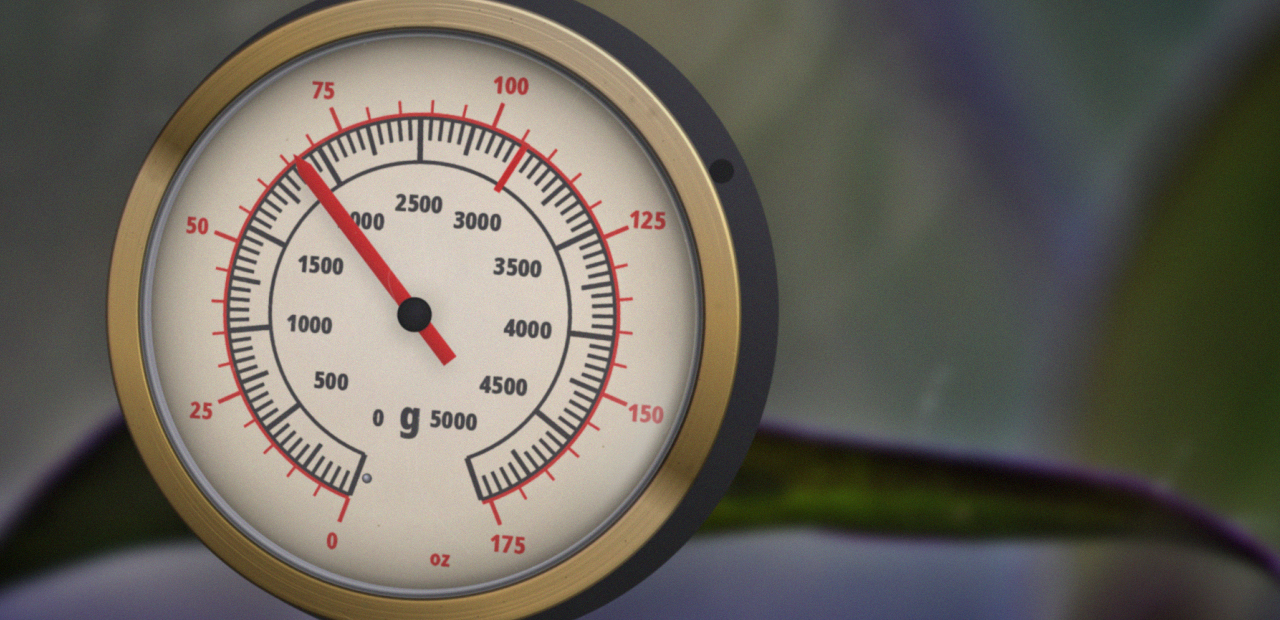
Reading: {"value": 1900, "unit": "g"}
